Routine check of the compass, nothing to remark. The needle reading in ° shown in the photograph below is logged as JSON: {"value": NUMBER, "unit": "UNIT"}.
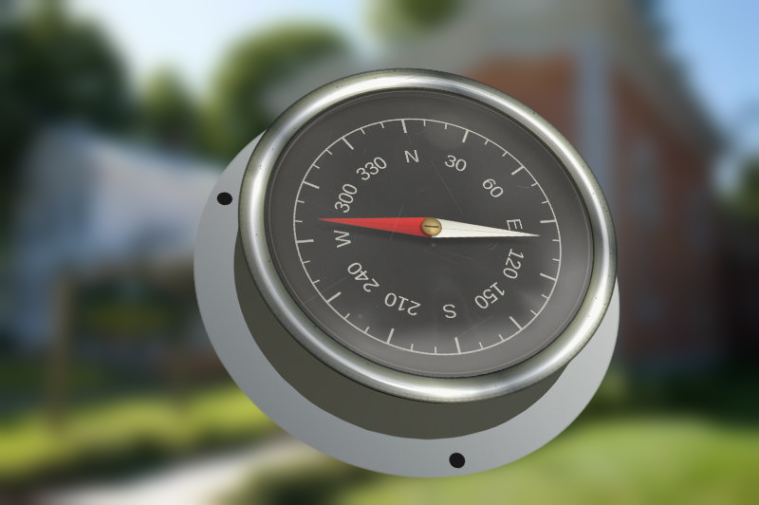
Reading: {"value": 280, "unit": "°"}
